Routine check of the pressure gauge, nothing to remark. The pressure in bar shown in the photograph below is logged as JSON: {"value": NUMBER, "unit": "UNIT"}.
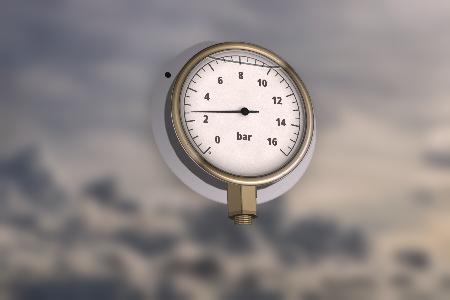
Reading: {"value": 2.5, "unit": "bar"}
